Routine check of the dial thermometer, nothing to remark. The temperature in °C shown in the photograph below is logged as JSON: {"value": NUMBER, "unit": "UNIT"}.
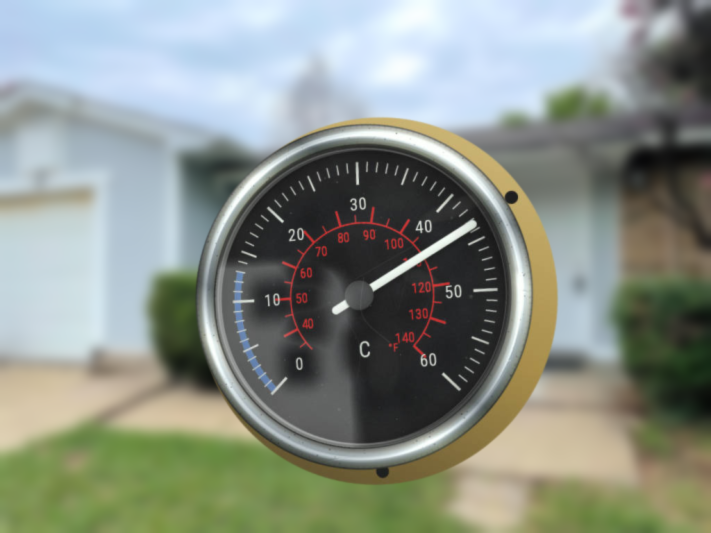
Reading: {"value": 43.5, "unit": "°C"}
